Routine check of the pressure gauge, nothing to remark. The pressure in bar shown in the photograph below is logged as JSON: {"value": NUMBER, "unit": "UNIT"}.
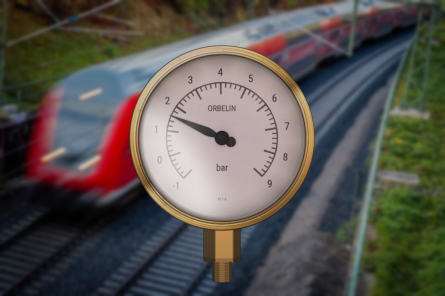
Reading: {"value": 1.6, "unit": "bar"}
